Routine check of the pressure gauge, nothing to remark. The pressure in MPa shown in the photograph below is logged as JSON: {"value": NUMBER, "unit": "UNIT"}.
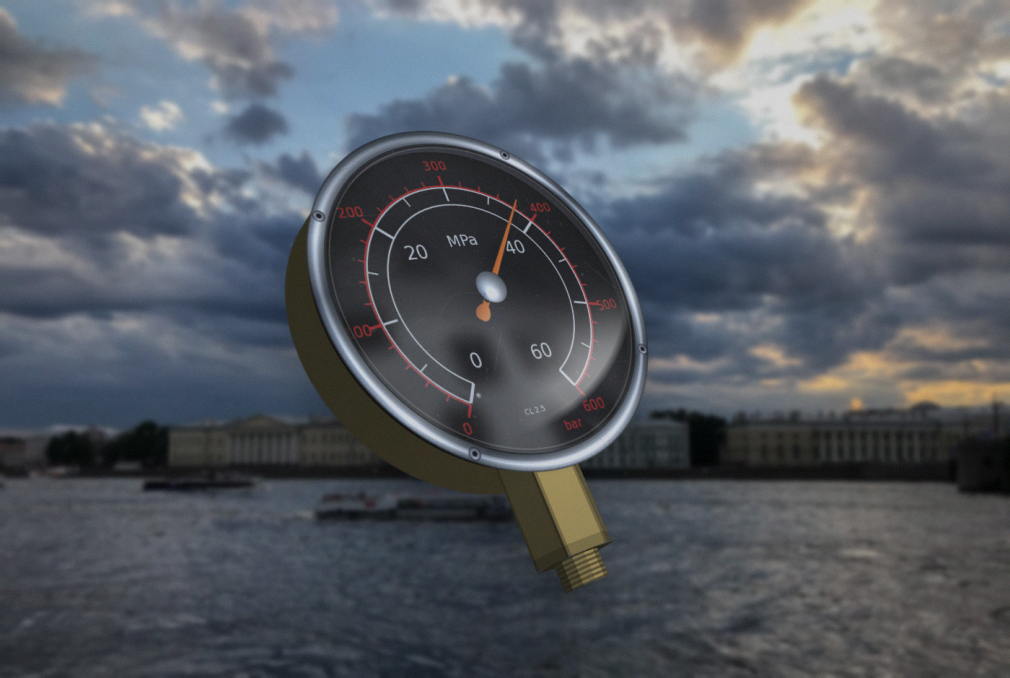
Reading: {"value": 37.5, "unit": "MPa"}
